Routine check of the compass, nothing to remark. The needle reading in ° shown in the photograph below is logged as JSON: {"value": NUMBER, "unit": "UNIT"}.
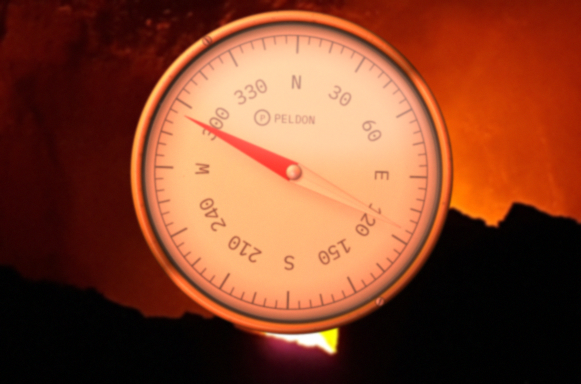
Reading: {"value": 295, "unit": "°"}
